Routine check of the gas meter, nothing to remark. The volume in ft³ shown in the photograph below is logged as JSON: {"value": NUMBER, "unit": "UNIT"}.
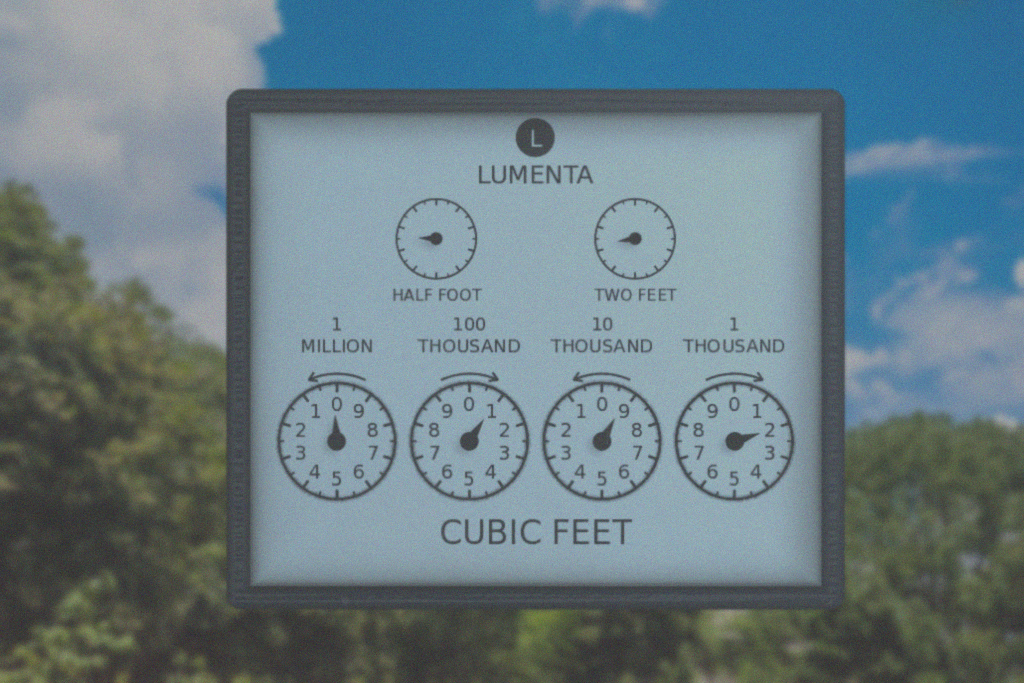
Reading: {"value": 9200, "unit": "ft³"}
